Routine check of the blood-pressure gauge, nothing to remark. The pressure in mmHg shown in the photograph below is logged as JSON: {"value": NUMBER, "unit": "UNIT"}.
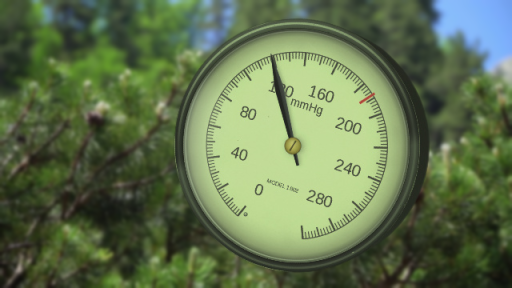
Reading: {"value": 120, "unit": "mmHg"}
